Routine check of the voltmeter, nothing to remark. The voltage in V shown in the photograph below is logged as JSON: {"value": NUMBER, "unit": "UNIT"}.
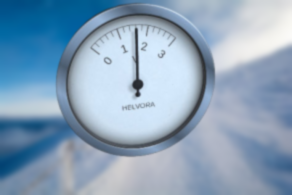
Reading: {"value": 1.6, "unit": "V"}
